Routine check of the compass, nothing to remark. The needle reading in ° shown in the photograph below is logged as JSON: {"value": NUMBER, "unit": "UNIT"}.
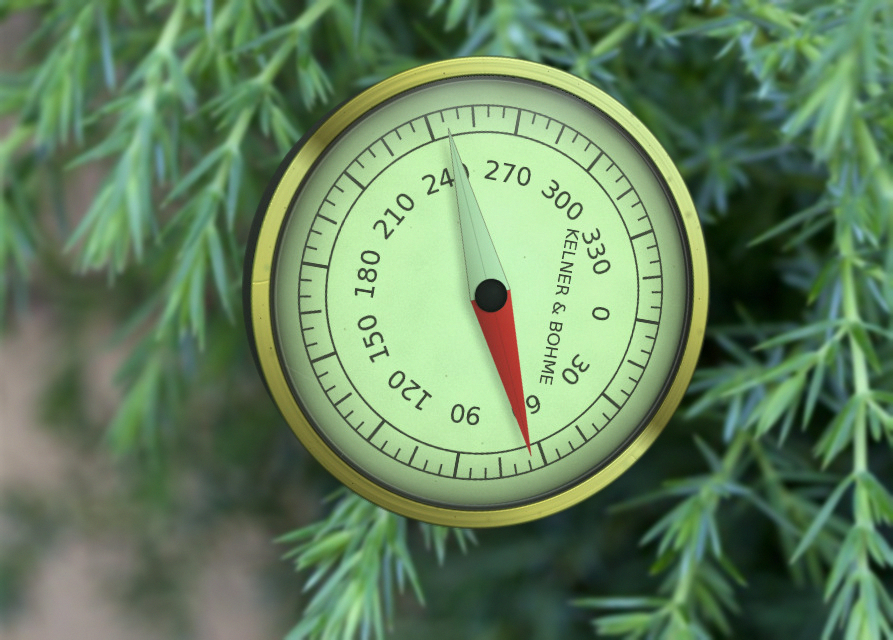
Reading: {"value": 65, "unit": "°"}
